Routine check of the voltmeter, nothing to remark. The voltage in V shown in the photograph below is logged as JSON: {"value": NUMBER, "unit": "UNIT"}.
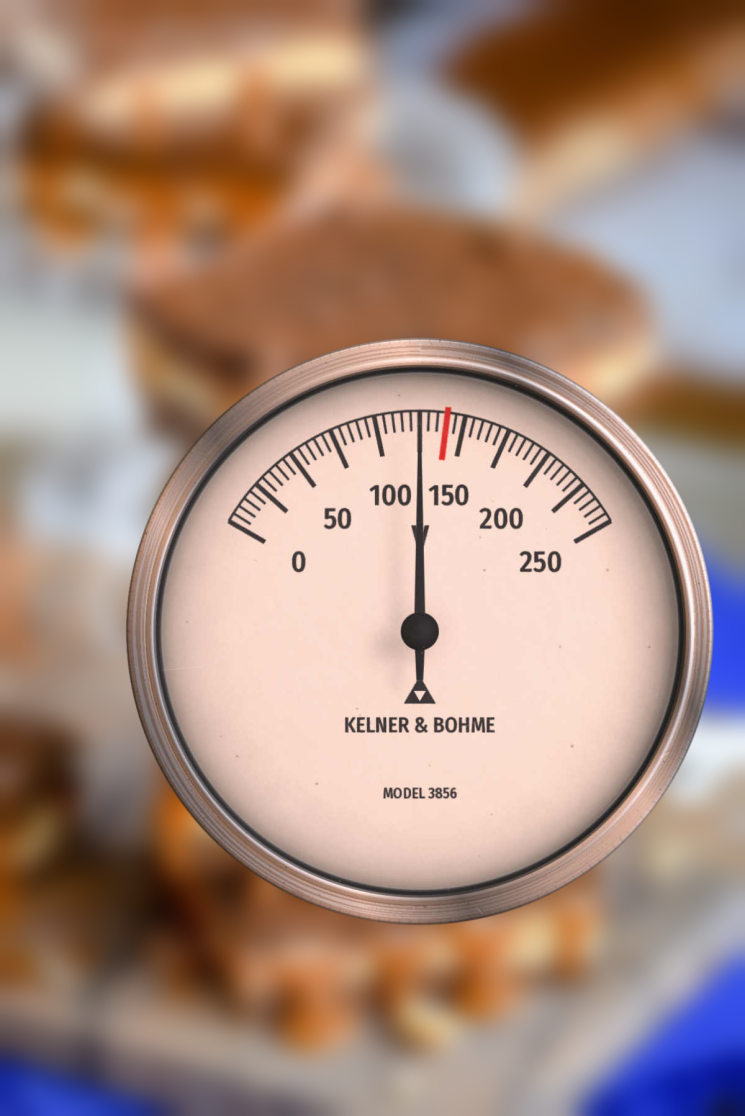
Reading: {"value": 125, "unit": "V"}
